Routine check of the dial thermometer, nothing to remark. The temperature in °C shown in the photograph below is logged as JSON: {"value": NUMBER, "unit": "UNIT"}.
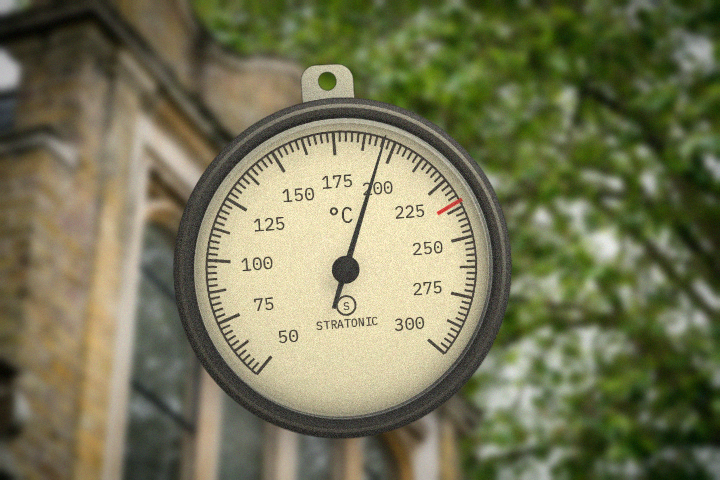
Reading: {"value": 195, "unit": "°C"}
